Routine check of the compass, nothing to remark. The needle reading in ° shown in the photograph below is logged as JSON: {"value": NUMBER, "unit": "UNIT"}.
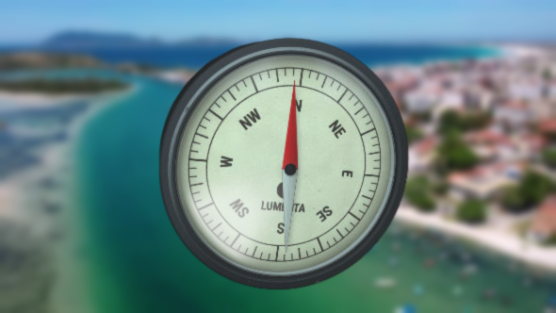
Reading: {"value": 355, "unit": "°"}
